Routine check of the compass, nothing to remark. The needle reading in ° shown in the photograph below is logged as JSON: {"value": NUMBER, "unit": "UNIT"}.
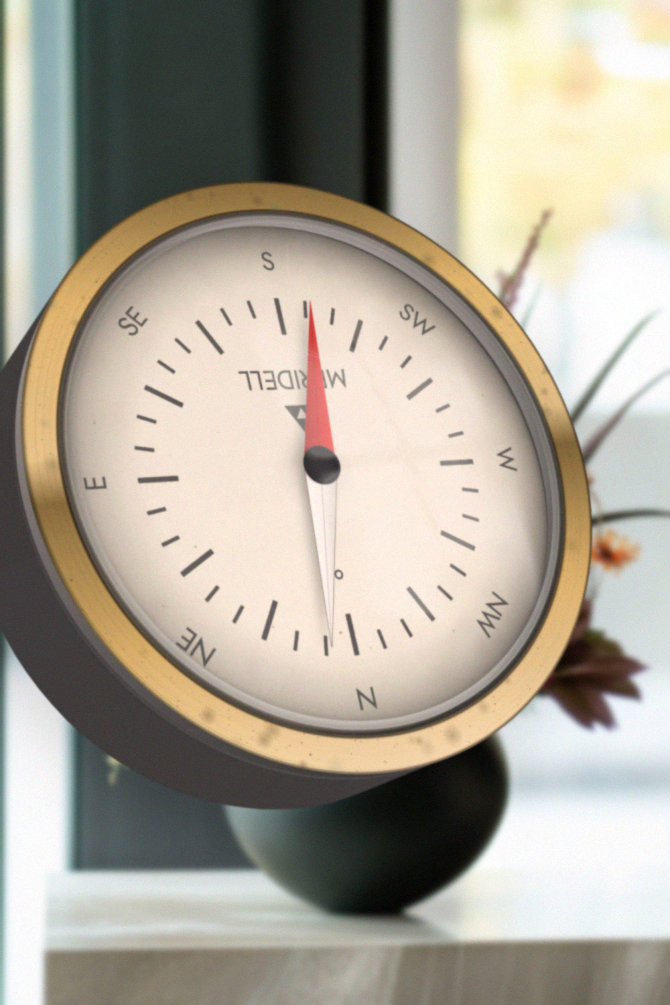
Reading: {"value": 190, "unit": "°"}
